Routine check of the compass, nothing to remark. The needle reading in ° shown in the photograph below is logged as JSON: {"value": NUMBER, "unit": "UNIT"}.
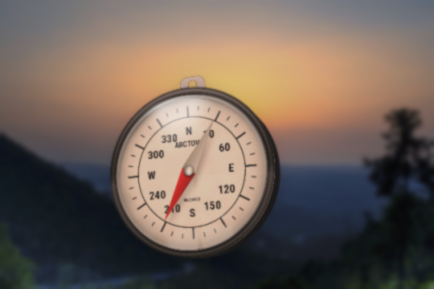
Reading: {"value": 210, "unit": "°"}
